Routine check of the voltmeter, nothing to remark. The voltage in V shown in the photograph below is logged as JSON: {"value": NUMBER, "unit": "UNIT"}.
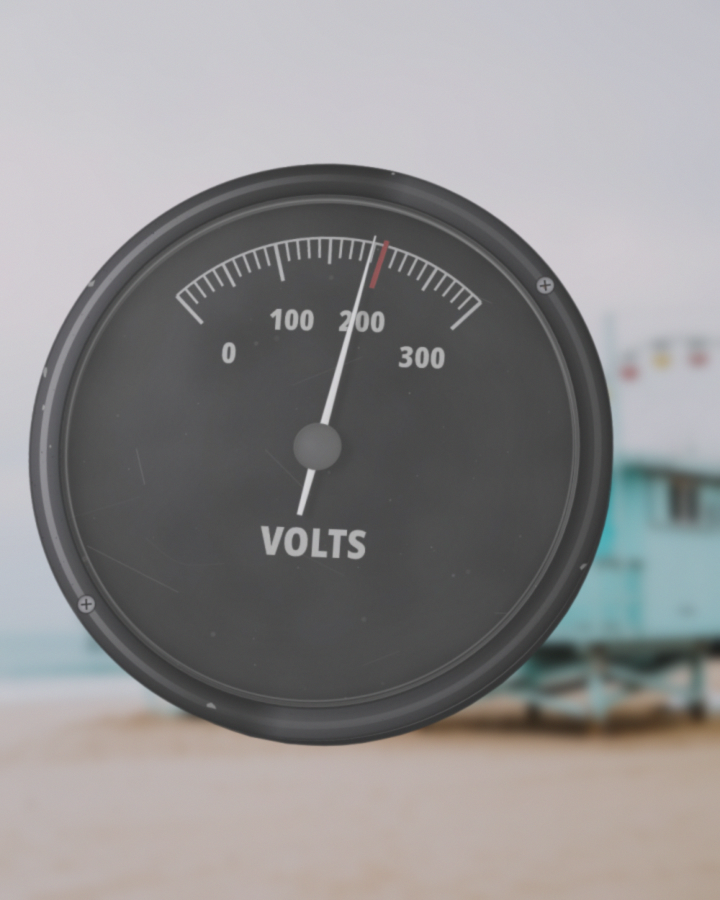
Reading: {"value": 190, "unit": "V"}
